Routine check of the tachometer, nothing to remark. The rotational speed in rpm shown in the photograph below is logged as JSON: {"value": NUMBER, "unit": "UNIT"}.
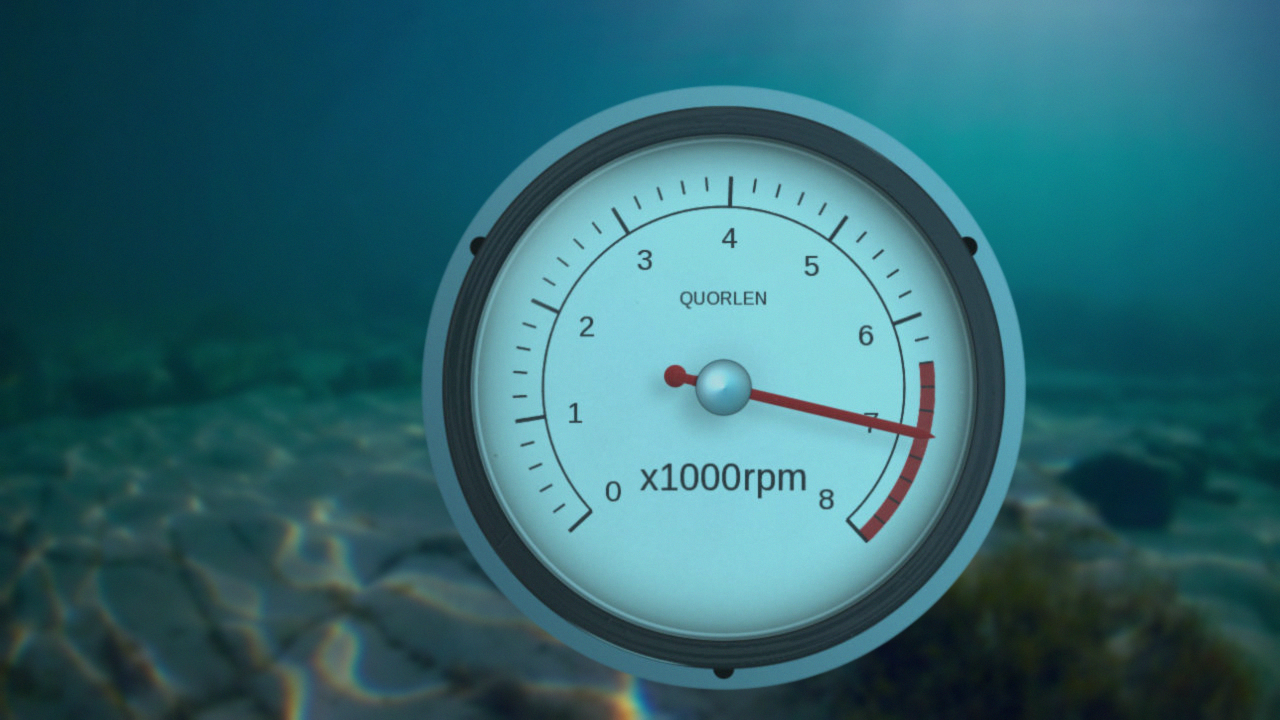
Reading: {"value": 7000, "unit": "rpm"}
